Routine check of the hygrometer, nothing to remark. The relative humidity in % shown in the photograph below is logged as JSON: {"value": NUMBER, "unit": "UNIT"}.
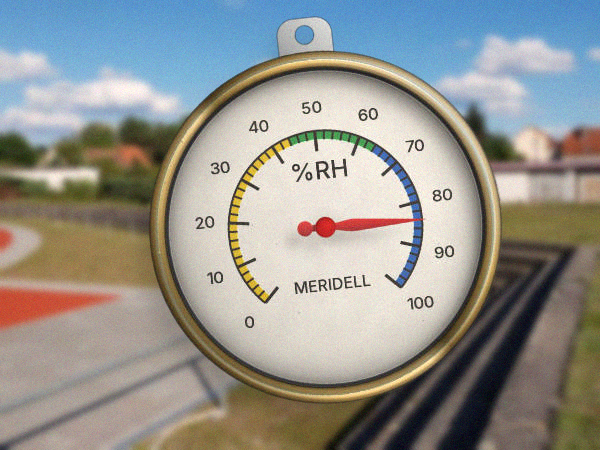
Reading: {"value": 84, "unit": "%"}
